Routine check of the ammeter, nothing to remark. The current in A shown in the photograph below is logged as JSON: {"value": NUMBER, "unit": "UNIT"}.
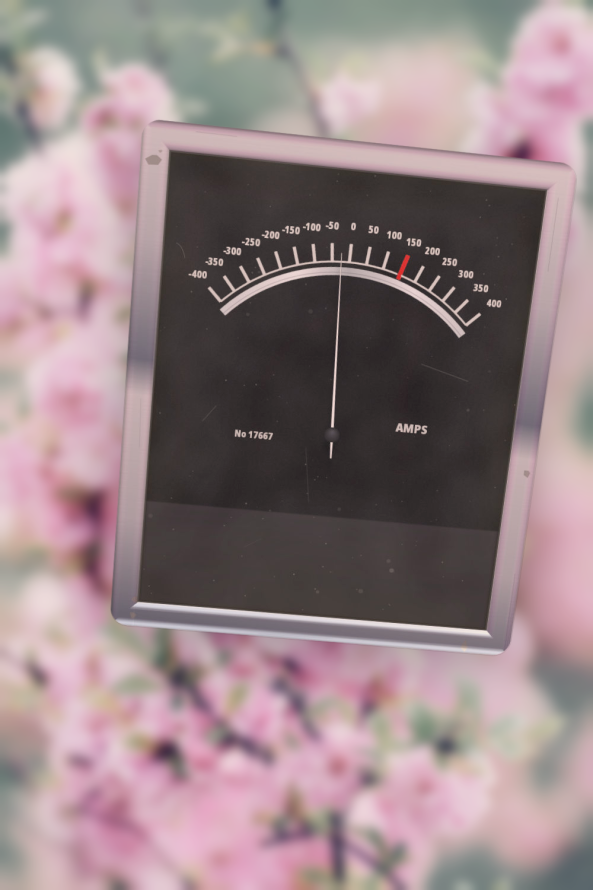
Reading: {"value": -25, "unit": "A"}
